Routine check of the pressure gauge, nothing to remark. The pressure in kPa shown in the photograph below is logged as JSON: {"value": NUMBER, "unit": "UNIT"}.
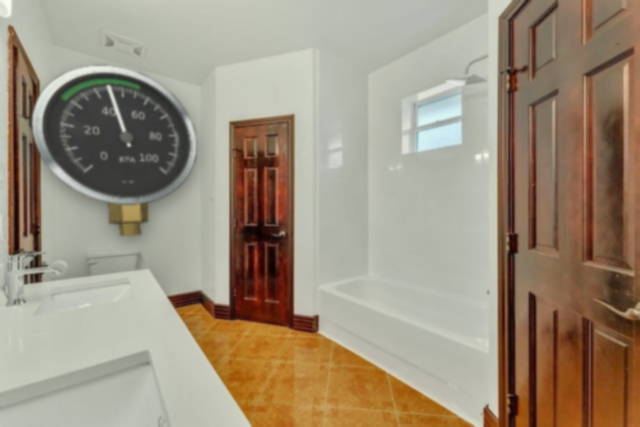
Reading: {"value": 45, "unit": "kPa"}
